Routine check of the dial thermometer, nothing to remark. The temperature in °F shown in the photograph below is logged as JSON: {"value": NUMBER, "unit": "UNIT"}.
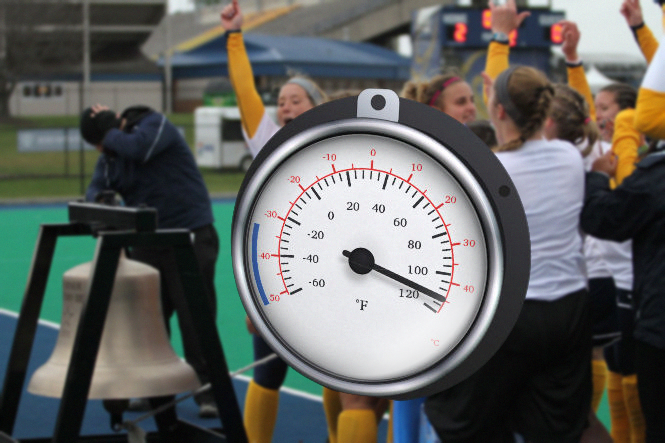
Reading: {"value": 112, "unit": "°F"}
